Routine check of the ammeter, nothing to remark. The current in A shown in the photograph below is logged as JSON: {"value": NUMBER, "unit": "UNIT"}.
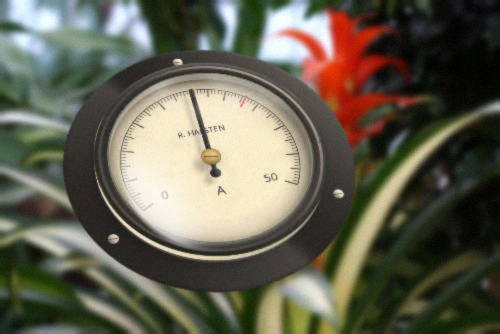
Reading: {"value": 25, "unit": "A"}
